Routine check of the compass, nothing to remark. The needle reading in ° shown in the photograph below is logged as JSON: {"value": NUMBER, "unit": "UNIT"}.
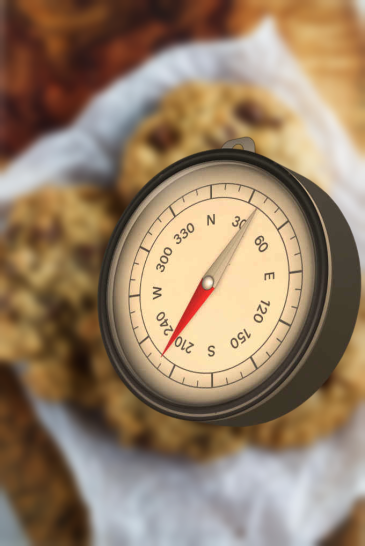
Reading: {"value": 220, "unit": "°"}
